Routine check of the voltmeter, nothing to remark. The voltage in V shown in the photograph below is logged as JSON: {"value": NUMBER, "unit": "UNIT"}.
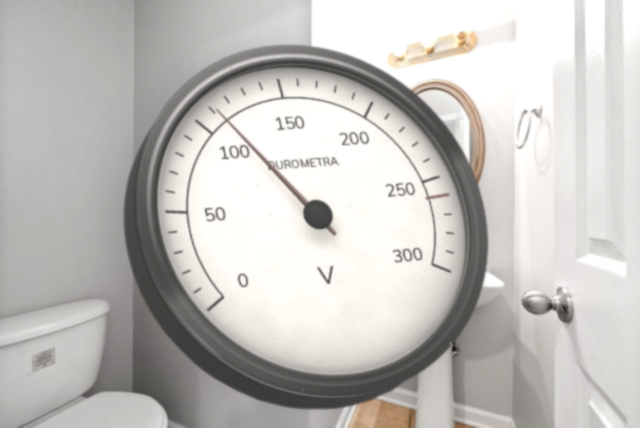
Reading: {"value": 110, "unit": "V"}
